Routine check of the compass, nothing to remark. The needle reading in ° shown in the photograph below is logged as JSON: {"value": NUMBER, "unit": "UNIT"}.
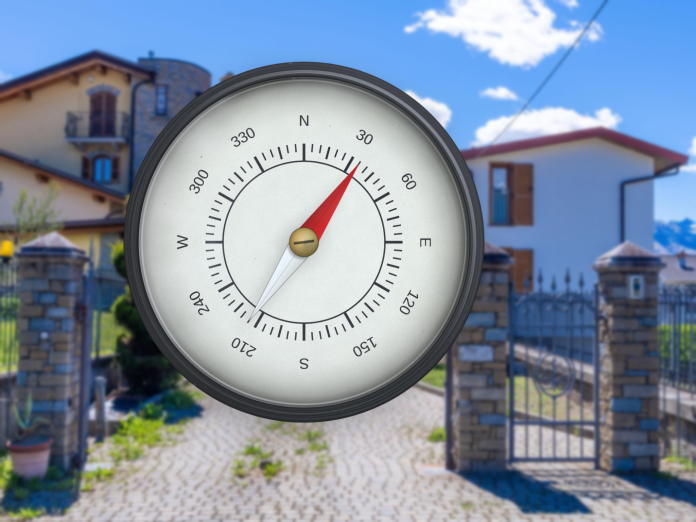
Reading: {"value": 35, "unit": "°"}
